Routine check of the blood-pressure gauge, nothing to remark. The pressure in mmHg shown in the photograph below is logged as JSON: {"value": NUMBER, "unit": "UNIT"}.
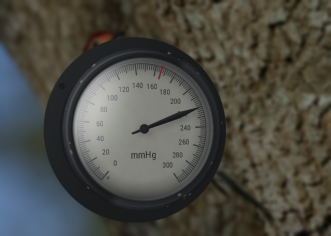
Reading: {"value": 220, "unit": "mmHg"}
